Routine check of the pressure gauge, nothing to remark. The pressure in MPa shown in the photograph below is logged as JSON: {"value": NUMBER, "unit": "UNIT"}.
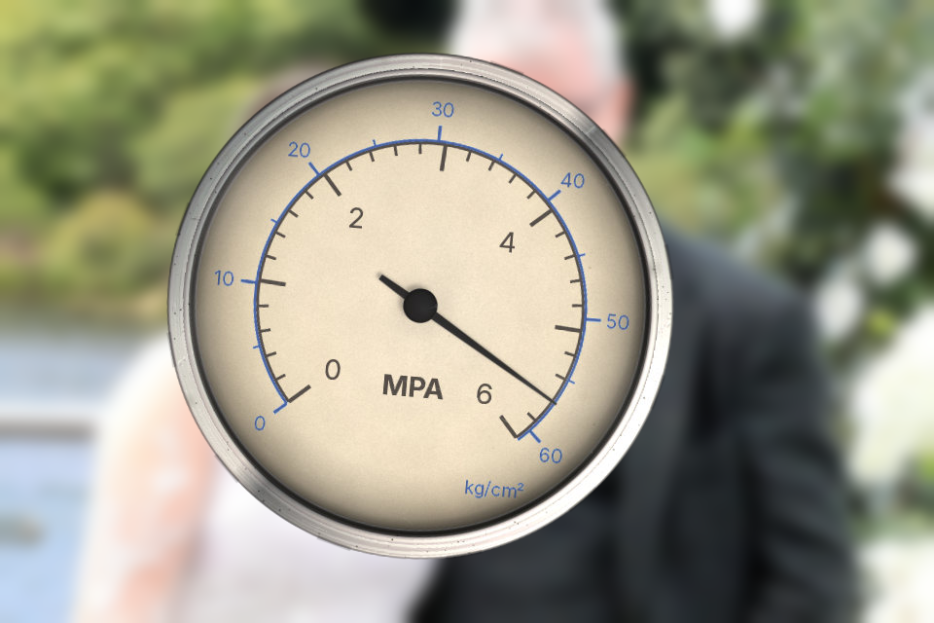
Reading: {"value": 5.6, "unit": "MPa"}
